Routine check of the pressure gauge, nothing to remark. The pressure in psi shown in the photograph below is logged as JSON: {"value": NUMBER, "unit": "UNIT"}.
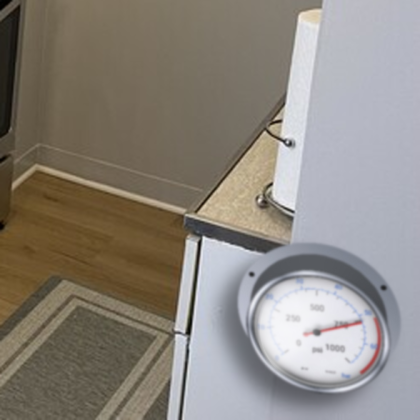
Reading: {"value": 750, "unit": "psi"}
